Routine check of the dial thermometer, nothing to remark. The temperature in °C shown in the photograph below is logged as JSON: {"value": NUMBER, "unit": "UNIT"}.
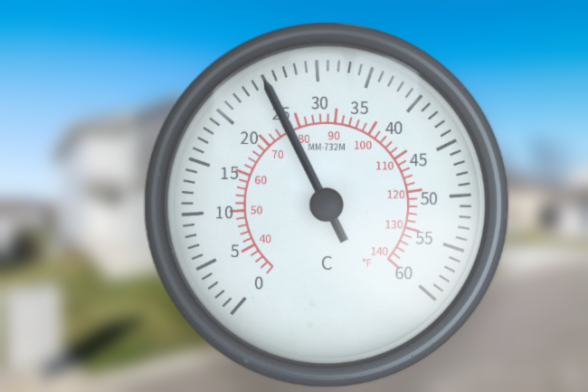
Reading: {"value": 25, "unit": "°C"}
